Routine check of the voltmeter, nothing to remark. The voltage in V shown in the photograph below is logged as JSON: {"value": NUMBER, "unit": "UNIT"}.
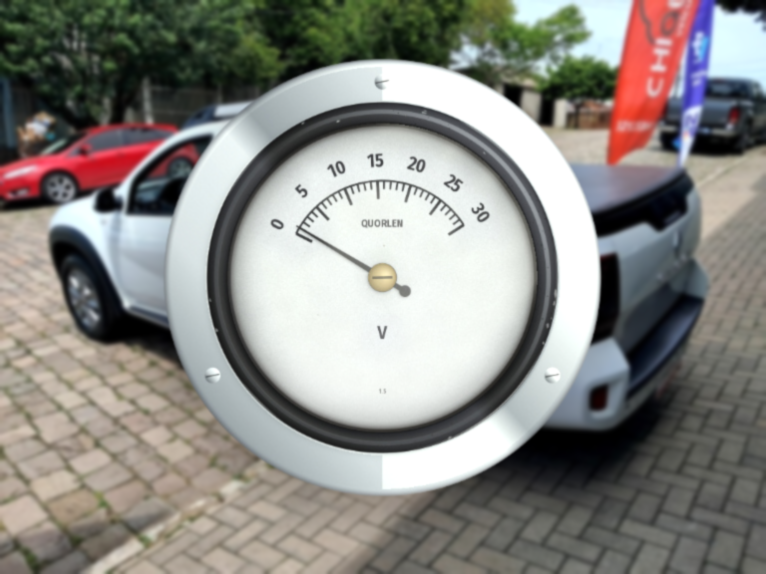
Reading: {"value": 1, "unit": "V"}
